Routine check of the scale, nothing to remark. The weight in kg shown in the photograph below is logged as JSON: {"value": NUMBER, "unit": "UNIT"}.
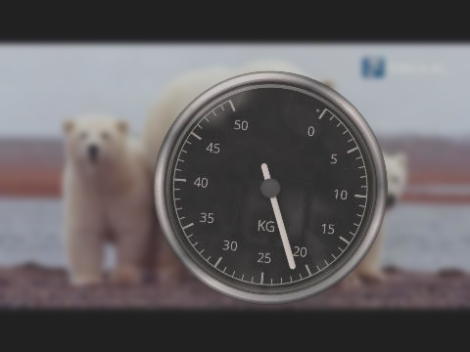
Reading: {"value": 21.5, "unit": "kg"}
